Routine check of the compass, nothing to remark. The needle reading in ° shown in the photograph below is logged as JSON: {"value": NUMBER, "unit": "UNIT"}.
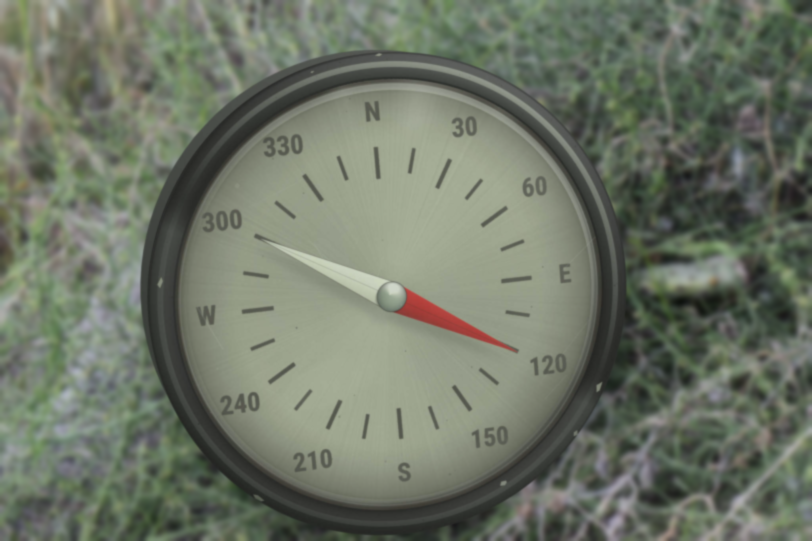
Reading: {"value": 120, "unit": "°"}
